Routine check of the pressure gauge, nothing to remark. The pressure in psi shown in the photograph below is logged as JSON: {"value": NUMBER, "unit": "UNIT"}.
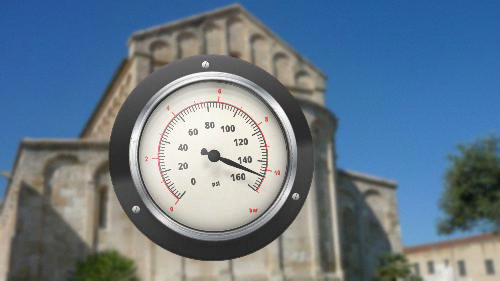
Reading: {"value": 150, "unit": "psi"}
